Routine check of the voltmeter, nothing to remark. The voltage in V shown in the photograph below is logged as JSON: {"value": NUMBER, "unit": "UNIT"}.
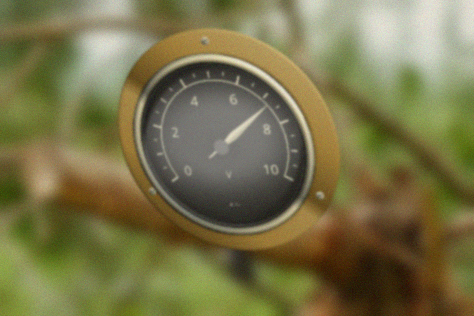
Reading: {"value": 7.25, "unit": "V"}
